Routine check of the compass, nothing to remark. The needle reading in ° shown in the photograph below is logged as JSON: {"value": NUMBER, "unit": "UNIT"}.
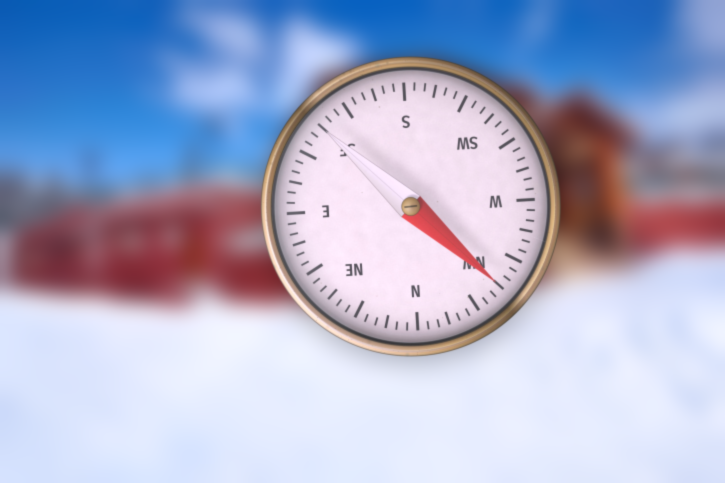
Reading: {"value": 315, "unit": "°"}
